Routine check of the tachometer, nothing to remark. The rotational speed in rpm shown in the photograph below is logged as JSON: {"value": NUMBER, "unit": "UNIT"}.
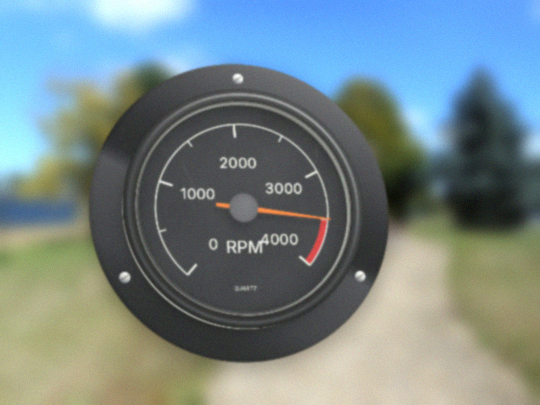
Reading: {"value": 3500, "unit": "rpm"}
